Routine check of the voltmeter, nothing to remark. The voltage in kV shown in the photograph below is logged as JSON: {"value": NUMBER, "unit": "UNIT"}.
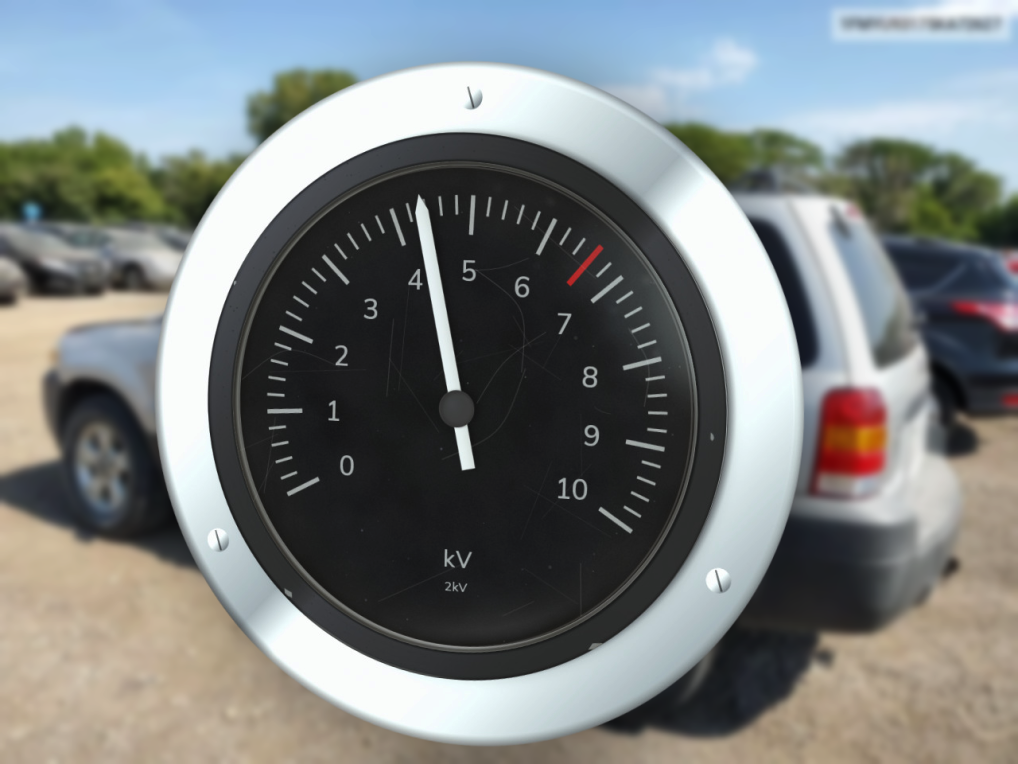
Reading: {"value": 4.4, "unit": "kV"}
